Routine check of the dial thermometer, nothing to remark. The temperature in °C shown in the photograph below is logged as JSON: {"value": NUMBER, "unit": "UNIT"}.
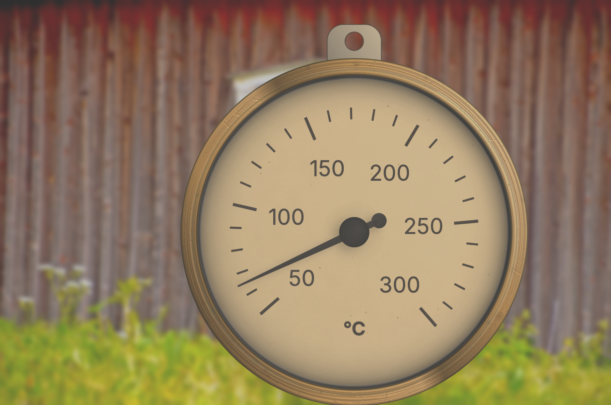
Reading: {"value": 65, "unit": "°C"}
